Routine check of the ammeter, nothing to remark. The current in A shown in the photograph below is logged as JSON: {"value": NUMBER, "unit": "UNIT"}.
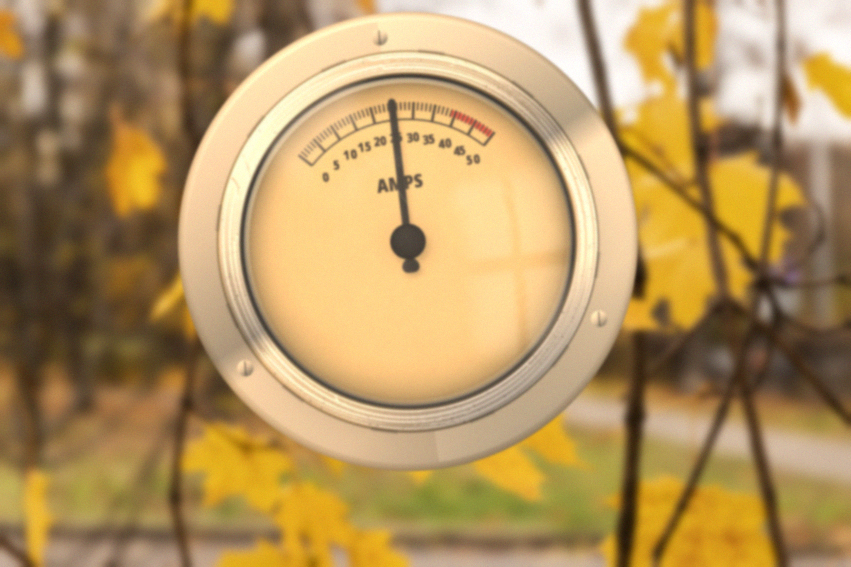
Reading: {"value": 25, "unit": "A"}
